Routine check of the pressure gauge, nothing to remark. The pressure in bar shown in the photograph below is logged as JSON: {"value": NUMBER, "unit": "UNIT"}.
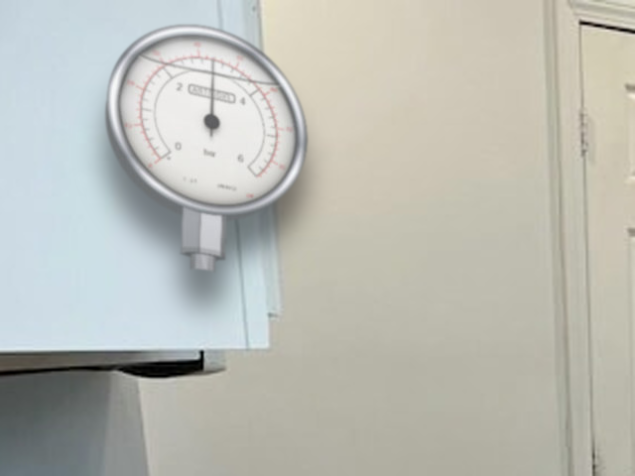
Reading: {"value": 3, "unit": "bar"}
